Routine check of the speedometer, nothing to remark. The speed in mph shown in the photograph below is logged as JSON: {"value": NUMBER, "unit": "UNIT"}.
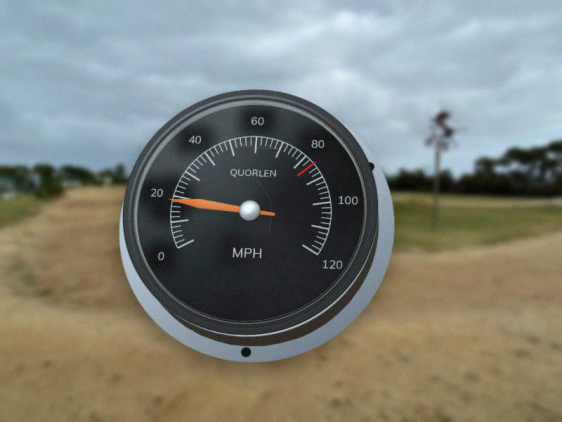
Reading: {"value": 18, "unit": "mph"}
